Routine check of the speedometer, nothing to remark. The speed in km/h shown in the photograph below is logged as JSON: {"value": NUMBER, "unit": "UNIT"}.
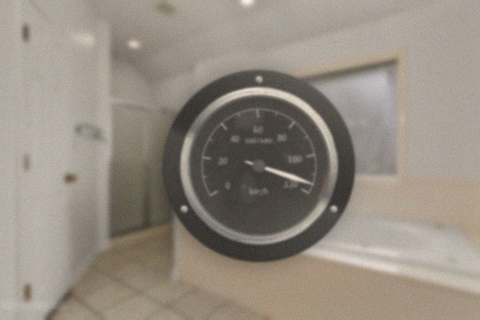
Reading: {"value": 115, "unit": "km/h"}
